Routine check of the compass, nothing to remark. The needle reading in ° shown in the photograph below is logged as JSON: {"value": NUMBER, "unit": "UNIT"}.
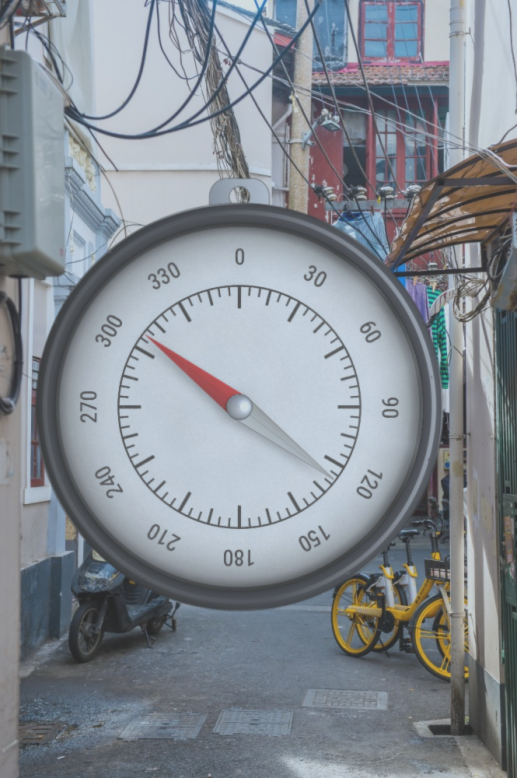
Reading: {"value": 307.5, "unit": "°"}
